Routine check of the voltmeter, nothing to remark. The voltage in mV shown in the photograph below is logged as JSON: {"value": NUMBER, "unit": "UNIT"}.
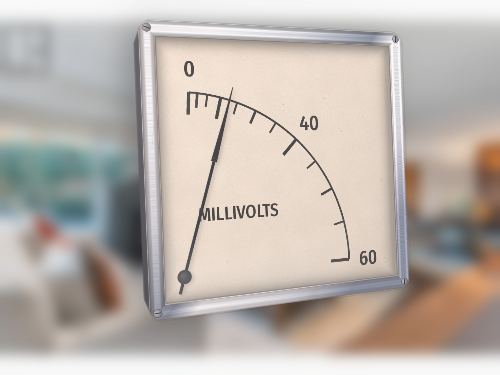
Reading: {"value": 22.5, "unit": "mV"}
